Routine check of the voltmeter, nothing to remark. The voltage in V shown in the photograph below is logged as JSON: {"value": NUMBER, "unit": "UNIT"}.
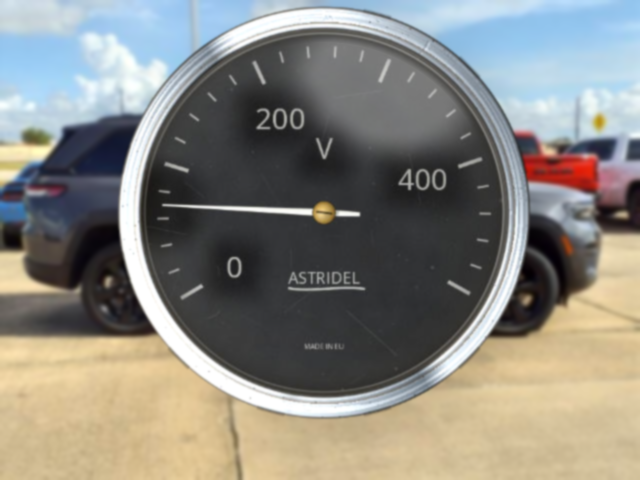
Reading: {"value": 70, "unit": "V"}
